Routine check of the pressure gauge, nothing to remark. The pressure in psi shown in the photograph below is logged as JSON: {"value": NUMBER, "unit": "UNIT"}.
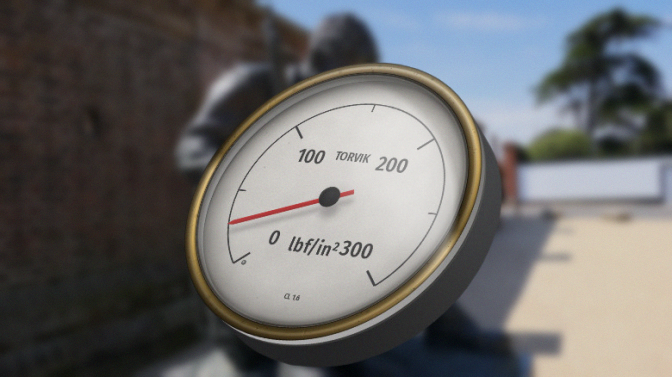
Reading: {"value": 25, "unit": "psi"}
